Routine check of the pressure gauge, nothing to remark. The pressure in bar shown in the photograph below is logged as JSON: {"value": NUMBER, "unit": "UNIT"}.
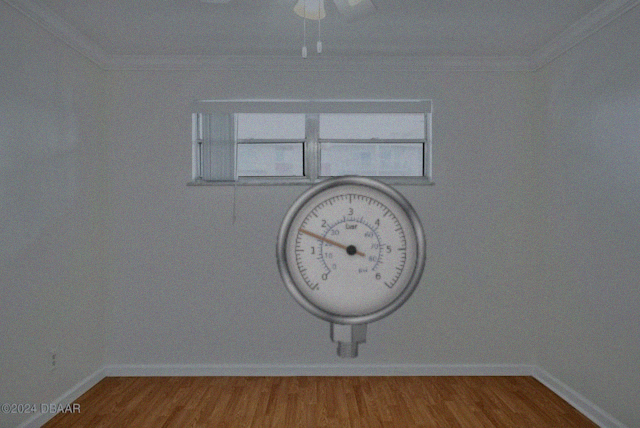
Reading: {"value": 1.5, "unit": "bar"}
